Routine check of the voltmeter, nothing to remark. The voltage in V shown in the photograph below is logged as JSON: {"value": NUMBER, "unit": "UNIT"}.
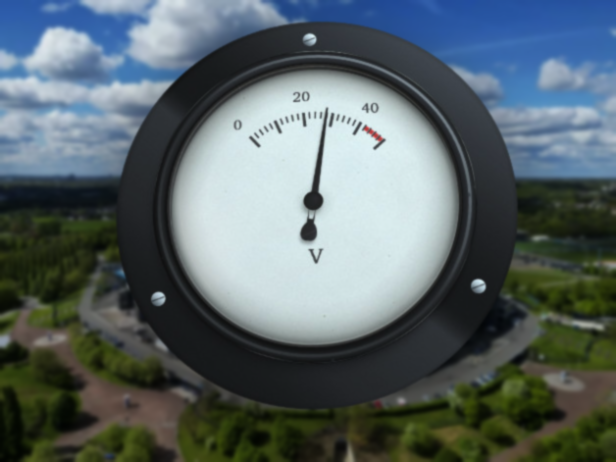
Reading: {"value": 28, "unit": "V"}
